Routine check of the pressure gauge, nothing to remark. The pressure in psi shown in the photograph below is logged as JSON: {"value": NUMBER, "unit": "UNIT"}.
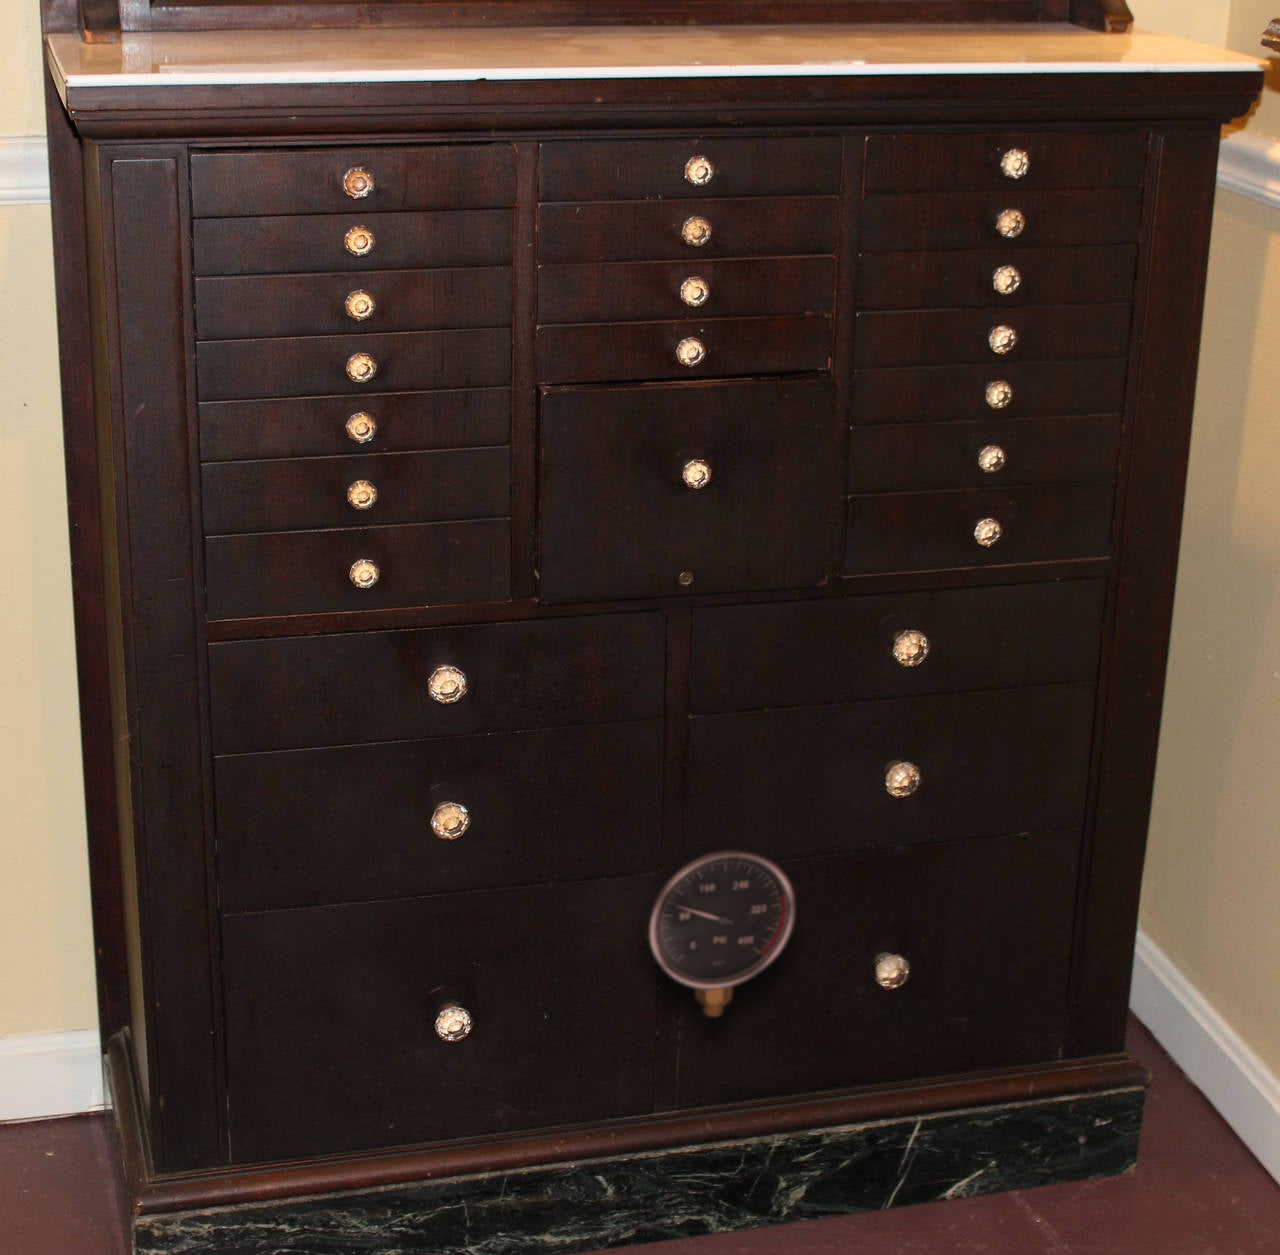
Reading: {"value": 100, "unit": "psi"}
